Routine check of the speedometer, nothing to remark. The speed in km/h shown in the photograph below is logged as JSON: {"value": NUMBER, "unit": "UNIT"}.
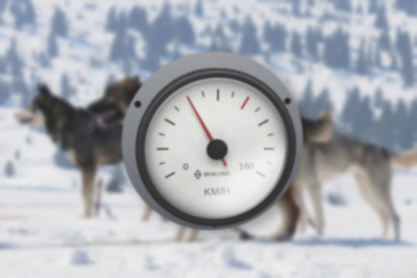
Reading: {"value": 60, "unit": "km/h"}
